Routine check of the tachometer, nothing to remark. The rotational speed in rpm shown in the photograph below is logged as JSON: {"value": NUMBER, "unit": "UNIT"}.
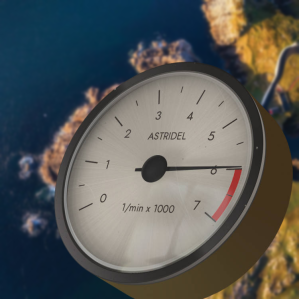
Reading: {"value": 6000, "unit": "rpm"}
